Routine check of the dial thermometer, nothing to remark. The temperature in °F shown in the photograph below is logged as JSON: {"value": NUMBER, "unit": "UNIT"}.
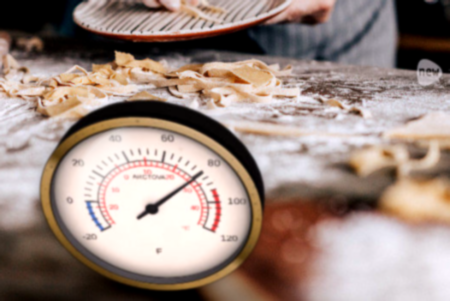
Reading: {"value": 80, "unit": "°F"}
